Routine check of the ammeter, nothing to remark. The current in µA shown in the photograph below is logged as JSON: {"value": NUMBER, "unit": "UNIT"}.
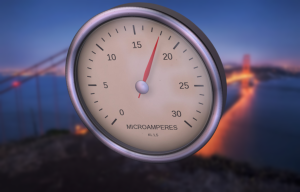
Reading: {"value": 18, "unit": "µA"}
